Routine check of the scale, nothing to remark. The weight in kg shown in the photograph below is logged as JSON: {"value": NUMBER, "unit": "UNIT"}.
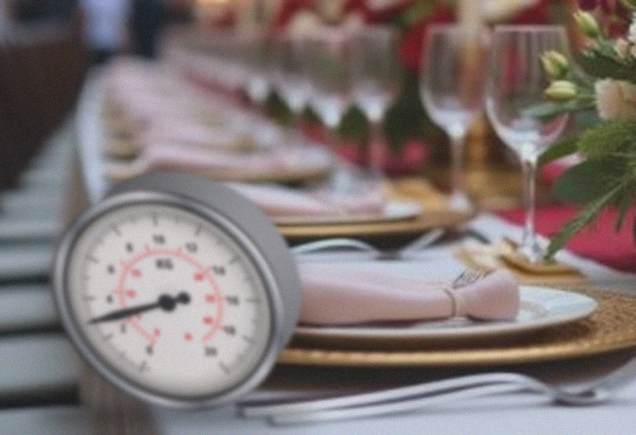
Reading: {"value": 3, "unit": "kg"}
